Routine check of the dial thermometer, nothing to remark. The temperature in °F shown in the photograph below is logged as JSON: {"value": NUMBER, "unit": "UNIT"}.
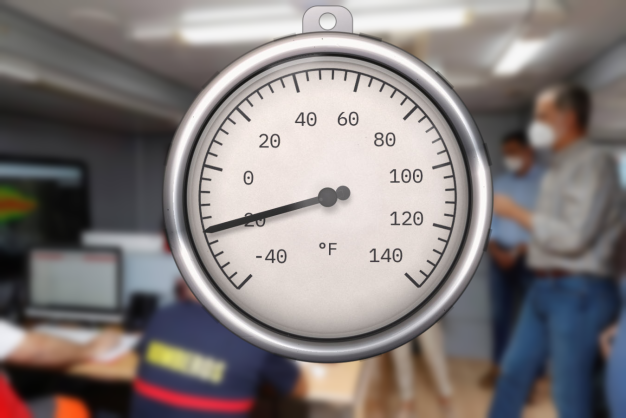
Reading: {"value": -20, "unit": "°F"}
